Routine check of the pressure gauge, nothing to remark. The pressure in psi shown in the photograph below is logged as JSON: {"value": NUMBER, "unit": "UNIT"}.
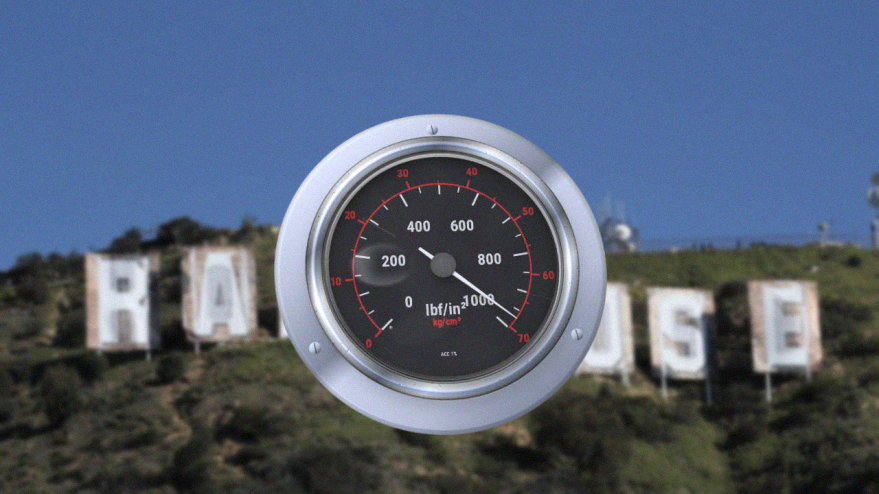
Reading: {"value": 975, "unit": "psi"}
